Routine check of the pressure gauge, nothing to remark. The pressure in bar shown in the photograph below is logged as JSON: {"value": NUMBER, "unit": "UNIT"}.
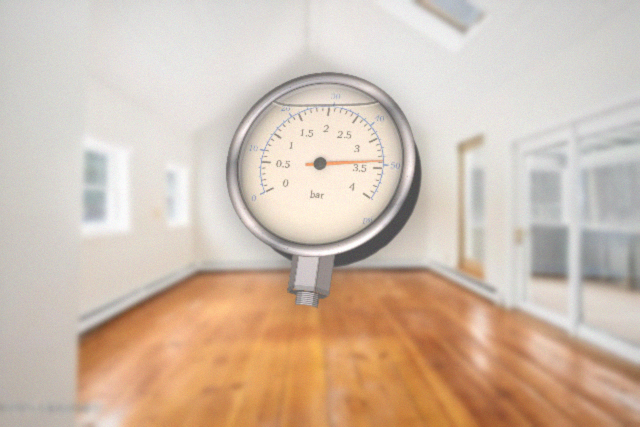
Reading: {"value": 3.4, "unit": "bar"}
